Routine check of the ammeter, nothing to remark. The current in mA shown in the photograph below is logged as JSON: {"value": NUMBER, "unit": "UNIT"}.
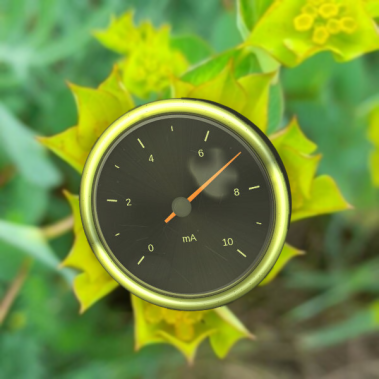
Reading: {"value": 7, "unit": "mA"}
